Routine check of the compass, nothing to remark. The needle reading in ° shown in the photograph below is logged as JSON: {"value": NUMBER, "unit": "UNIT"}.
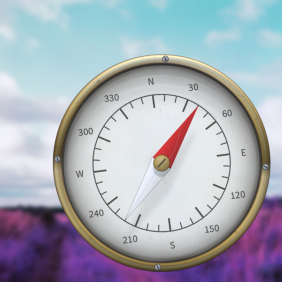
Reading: {"value": 40, "unit": "°"}
